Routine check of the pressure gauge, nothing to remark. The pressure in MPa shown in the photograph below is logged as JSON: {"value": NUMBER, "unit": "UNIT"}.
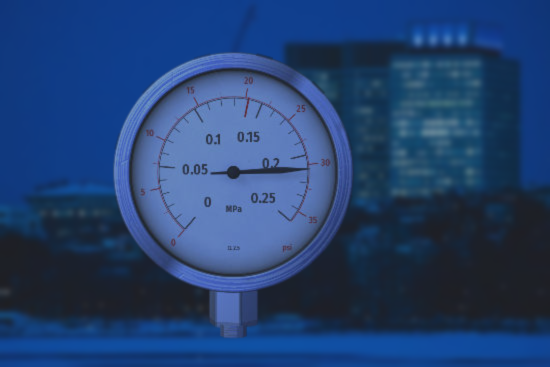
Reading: {"value": 0.21, "unit": "MPa"}
